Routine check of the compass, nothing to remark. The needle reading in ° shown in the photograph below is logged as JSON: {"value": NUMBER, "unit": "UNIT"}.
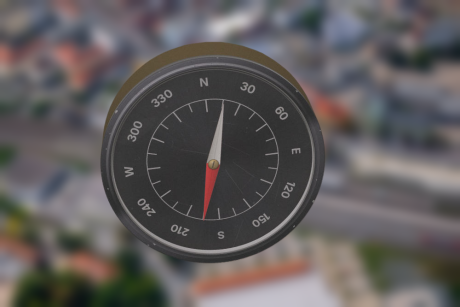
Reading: {"value": 195, "unit": "°"}
